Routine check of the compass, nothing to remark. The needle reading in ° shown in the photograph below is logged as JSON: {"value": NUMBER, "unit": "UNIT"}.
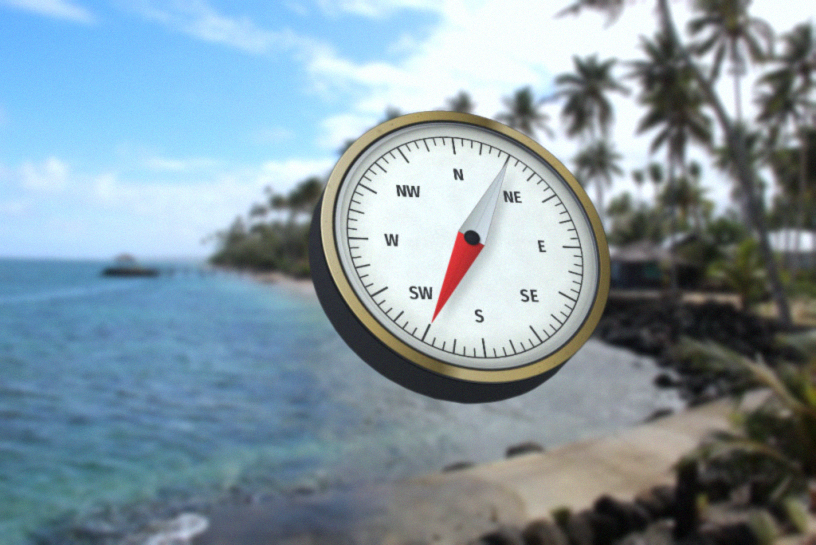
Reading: {"value": 210, "unit": "°"}
